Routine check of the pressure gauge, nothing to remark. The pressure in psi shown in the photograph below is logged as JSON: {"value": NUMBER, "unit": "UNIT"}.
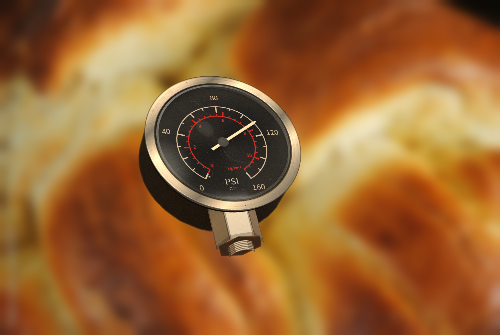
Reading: {"value": 110, "unit": "psi"}
